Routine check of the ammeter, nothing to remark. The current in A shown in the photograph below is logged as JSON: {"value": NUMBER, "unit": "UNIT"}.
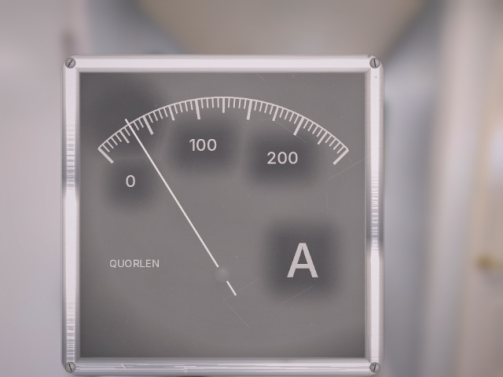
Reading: {"value": 35, "unit": "A"}
